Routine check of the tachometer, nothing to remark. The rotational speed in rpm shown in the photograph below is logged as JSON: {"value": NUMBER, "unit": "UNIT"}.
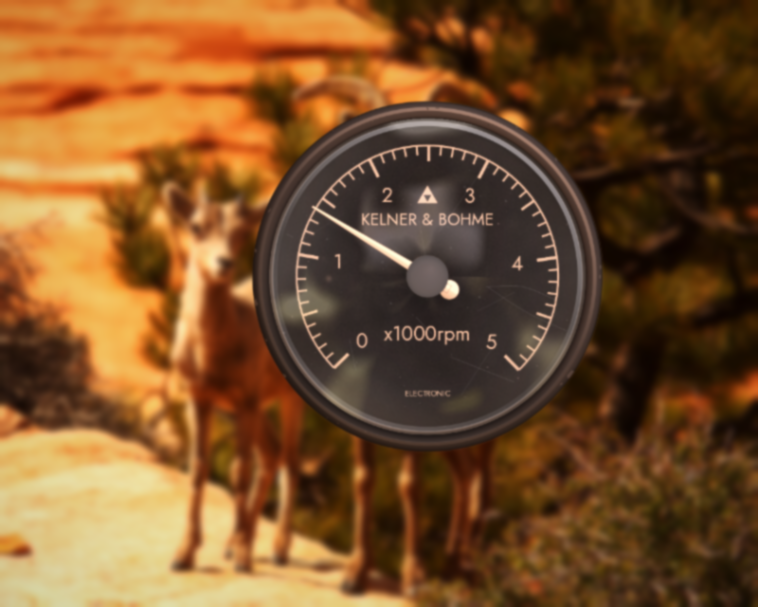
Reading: {"value": 1400, "unit": "rpm"}
